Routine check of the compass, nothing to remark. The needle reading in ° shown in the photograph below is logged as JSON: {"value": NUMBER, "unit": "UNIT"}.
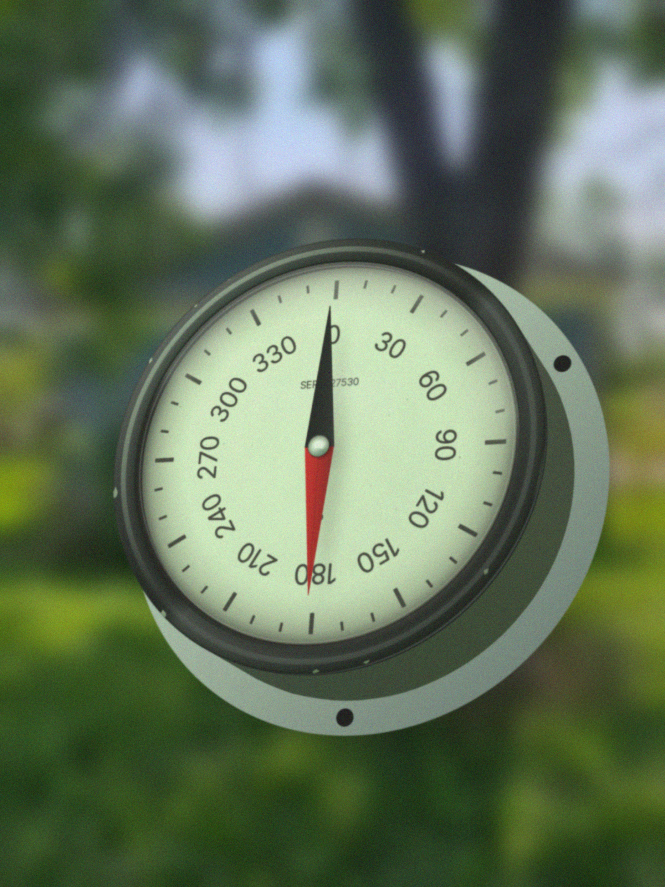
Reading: {"value": 180, "unit": "°"}
